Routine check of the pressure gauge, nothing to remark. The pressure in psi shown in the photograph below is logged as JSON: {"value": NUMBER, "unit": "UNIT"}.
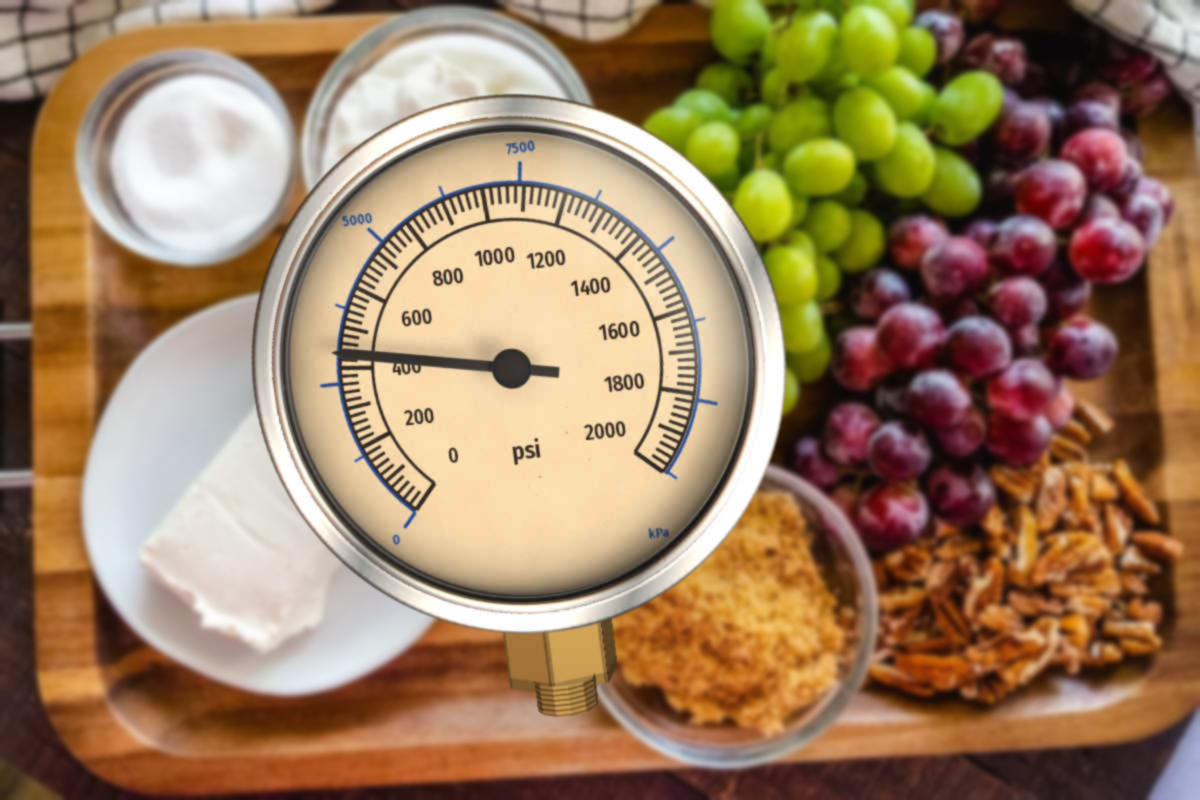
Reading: {"value": 440, "unit": "psi"}
